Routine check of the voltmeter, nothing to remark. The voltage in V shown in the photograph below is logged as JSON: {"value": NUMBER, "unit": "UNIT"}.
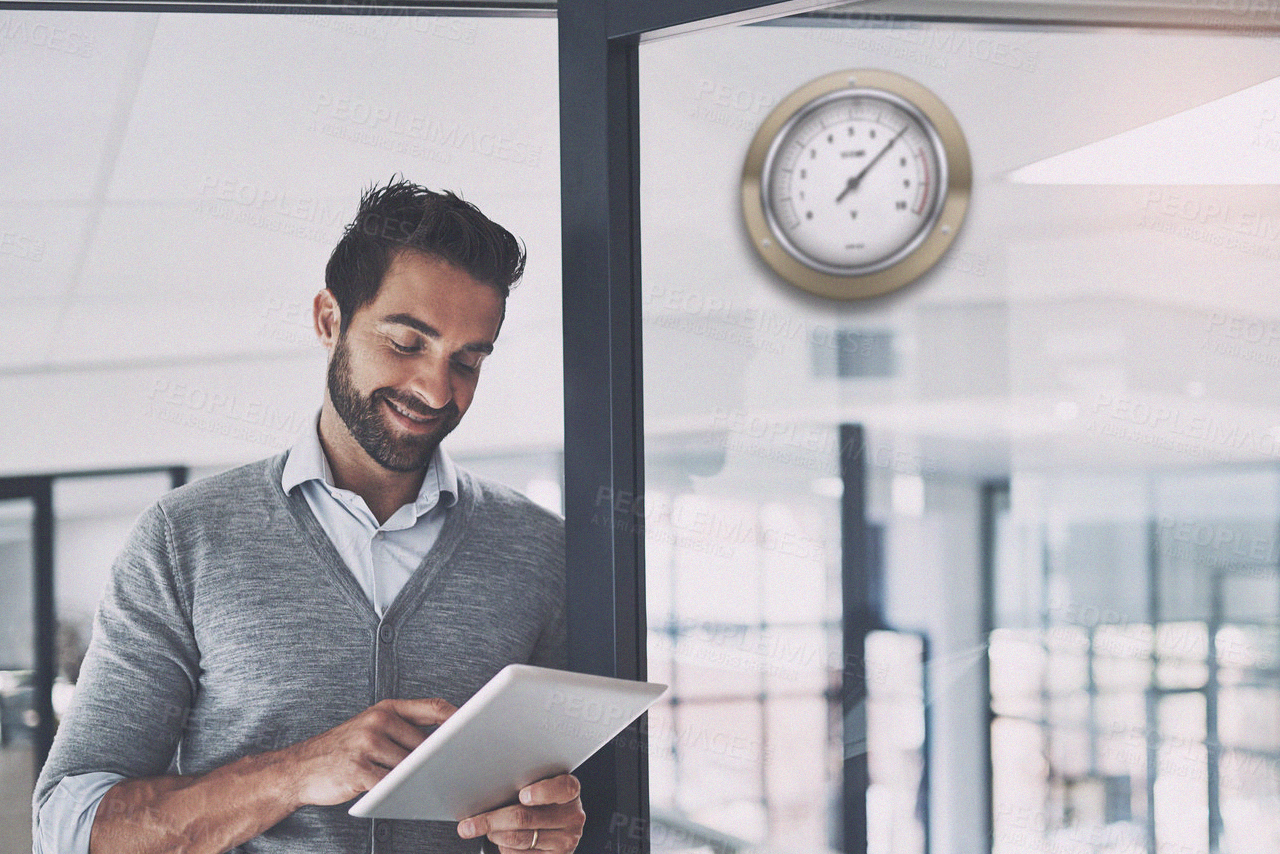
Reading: {"value": 7, "unit": "V"}
